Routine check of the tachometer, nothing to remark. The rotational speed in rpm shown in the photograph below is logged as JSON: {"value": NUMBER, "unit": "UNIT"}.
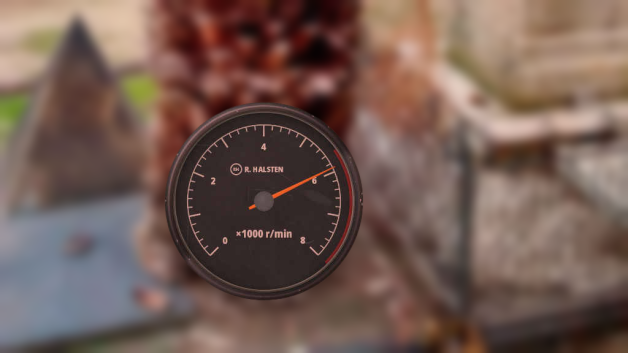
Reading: {"value": 5900, "unit": "rpm"}
